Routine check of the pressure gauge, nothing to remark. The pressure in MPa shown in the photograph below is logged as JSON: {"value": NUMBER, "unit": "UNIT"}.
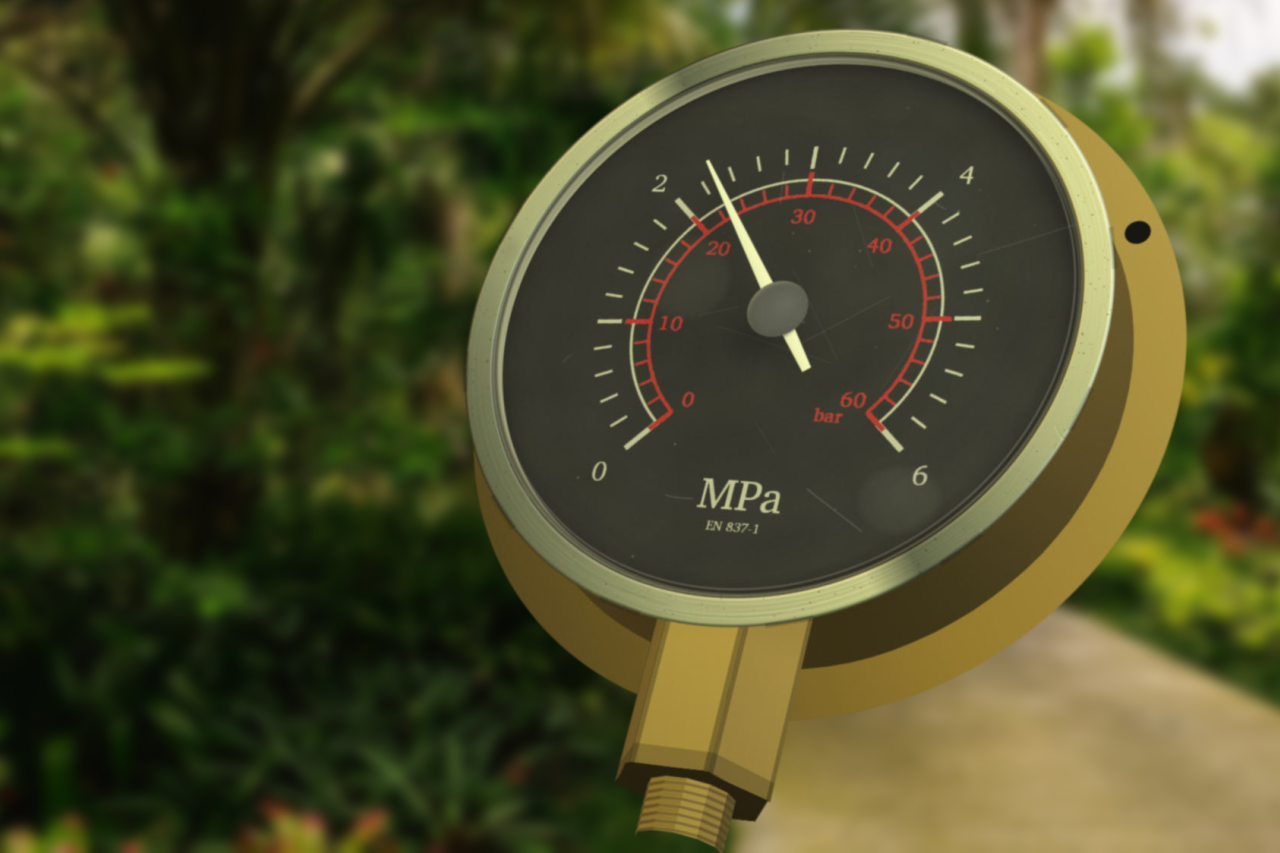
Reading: {"value": 2.3, "unit": "MPa"}
